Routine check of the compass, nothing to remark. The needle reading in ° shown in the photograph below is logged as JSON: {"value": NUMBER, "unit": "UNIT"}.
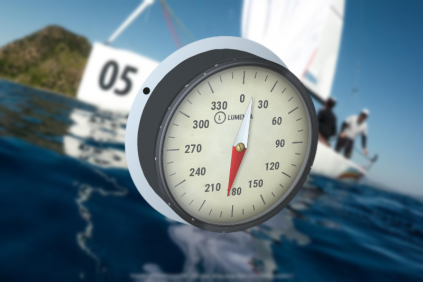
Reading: {"value": 190, "unit": "°"}
